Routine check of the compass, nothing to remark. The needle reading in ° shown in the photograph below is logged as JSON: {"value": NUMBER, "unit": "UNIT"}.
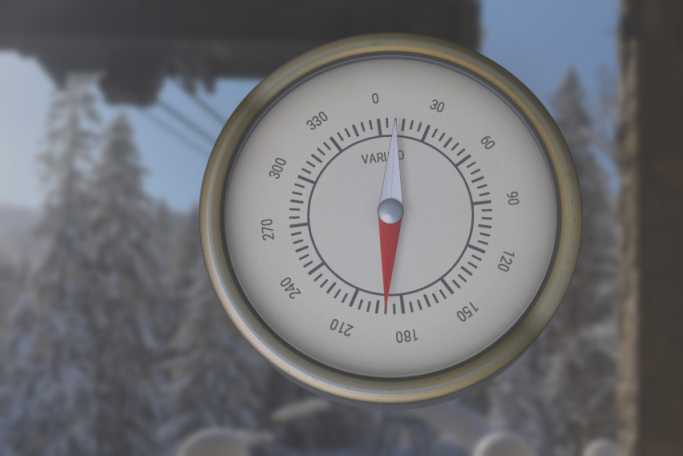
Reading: {"value": 190, "unit": "°"}
